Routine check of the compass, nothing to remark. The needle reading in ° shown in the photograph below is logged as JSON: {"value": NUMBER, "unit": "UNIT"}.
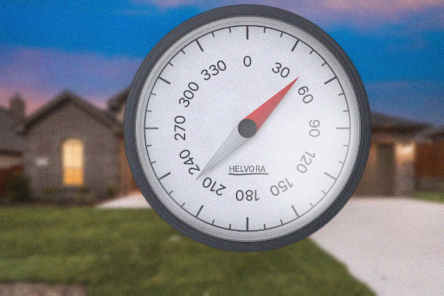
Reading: {"value": 45, "unit": "°"}
